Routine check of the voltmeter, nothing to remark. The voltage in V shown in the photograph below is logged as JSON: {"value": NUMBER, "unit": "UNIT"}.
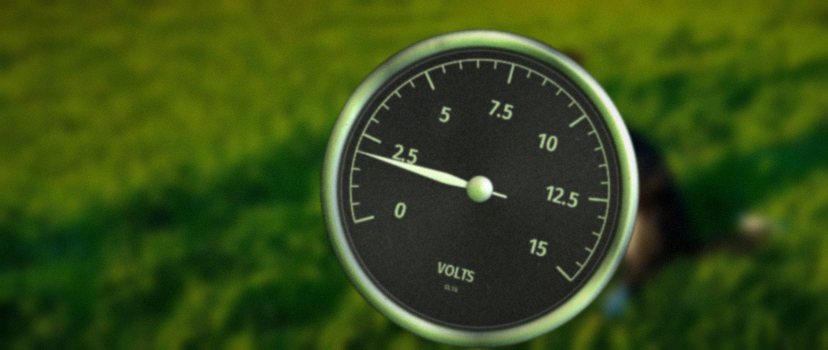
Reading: {"value": 2, "unit": "V"}
